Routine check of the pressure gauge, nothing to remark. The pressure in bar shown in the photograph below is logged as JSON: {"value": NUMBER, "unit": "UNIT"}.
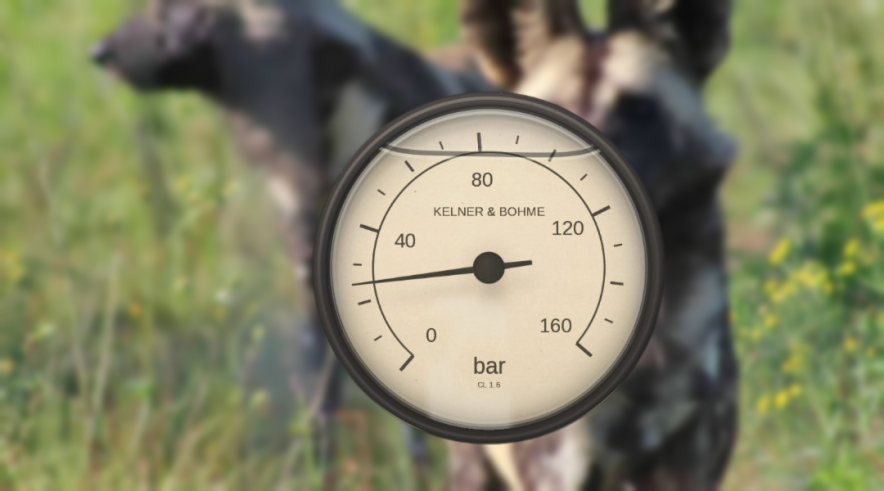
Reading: {"value": 25, "unit": "bar"}
